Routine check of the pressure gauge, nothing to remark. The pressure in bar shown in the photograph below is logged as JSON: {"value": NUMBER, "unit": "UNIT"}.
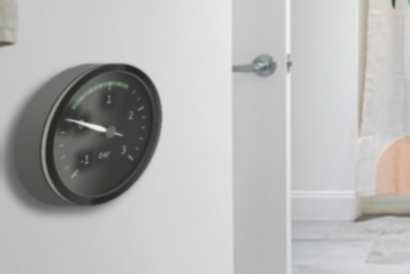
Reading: {"value": 0, "unit": "bar"}
